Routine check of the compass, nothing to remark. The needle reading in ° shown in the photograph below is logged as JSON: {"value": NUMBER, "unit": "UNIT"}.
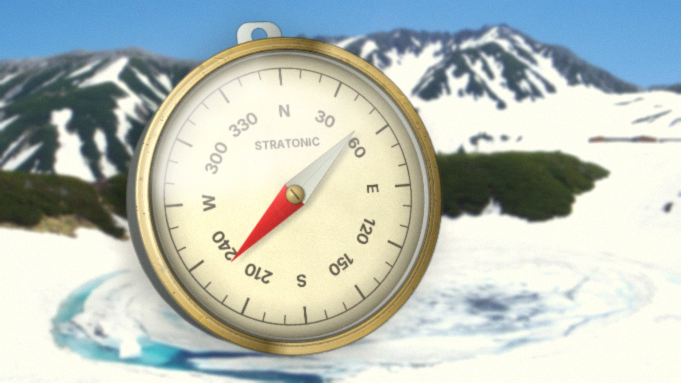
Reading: {"value": 230, "unit": "°"}
